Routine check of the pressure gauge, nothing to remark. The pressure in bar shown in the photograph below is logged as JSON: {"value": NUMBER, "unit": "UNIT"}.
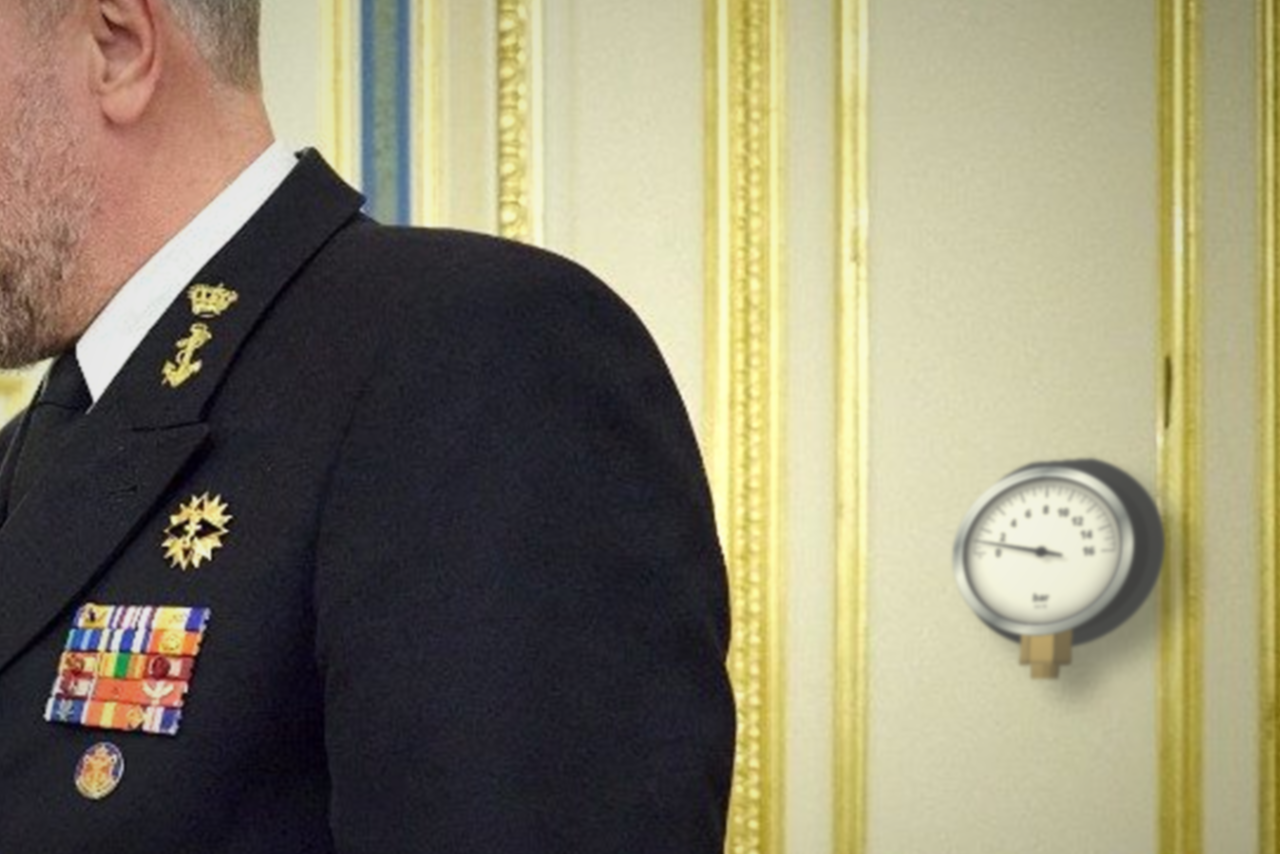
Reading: {"value": 1, "unit": "bar"}
